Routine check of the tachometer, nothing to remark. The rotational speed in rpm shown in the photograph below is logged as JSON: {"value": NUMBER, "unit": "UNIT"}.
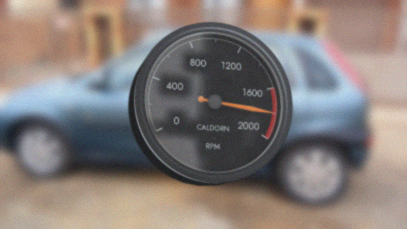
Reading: {"value": 1800, "unit": "rpm"}
